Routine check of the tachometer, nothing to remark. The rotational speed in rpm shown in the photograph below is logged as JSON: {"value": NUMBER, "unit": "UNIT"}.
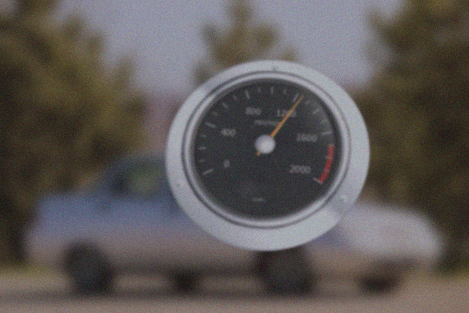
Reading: {"value": 1250, "unit": "rpm"}
